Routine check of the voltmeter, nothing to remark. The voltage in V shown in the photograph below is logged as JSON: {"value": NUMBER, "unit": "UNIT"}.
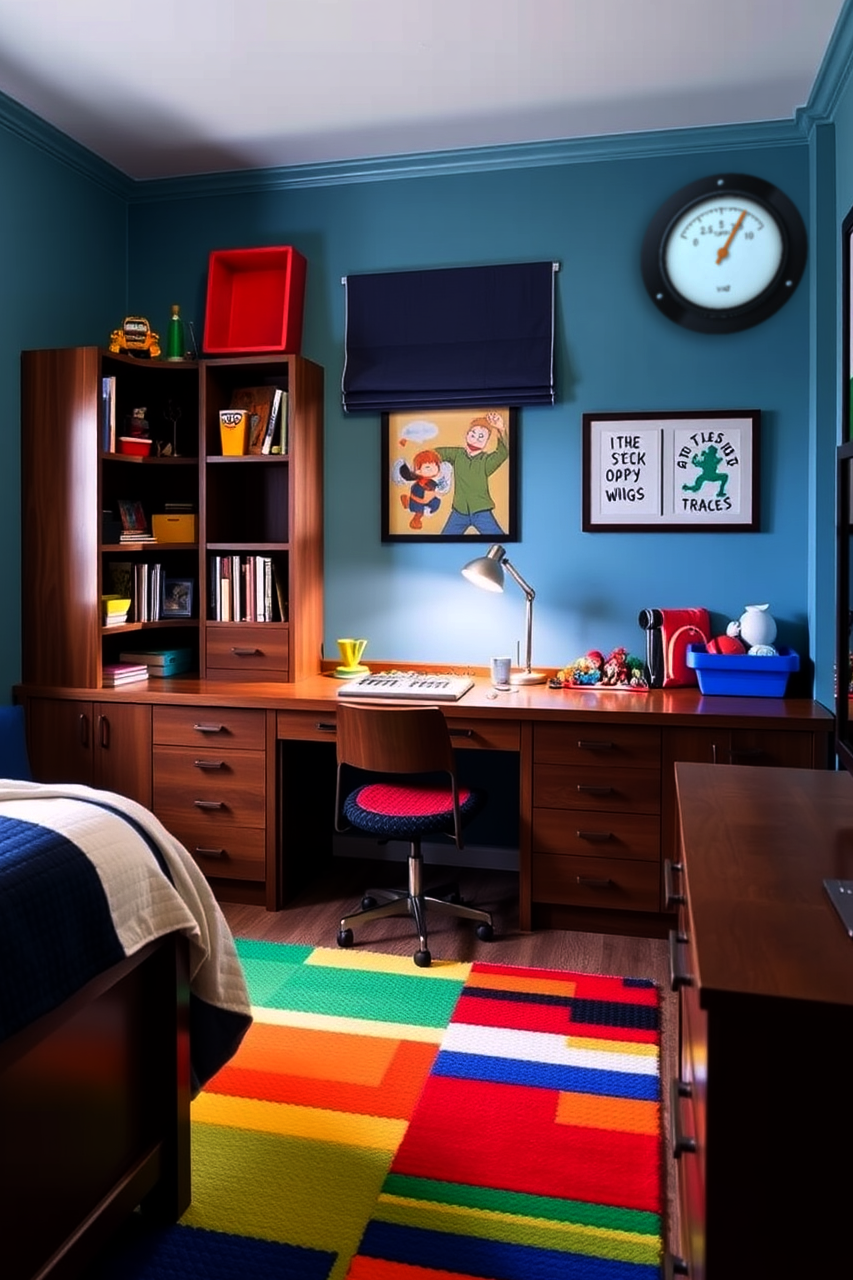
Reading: {"value": 7.5, "unit": "V"}
